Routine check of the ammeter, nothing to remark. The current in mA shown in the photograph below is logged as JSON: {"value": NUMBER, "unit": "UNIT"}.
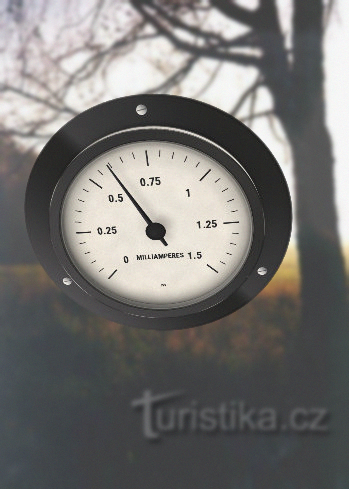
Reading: {"value": 0.6, "unit": "mA"}
